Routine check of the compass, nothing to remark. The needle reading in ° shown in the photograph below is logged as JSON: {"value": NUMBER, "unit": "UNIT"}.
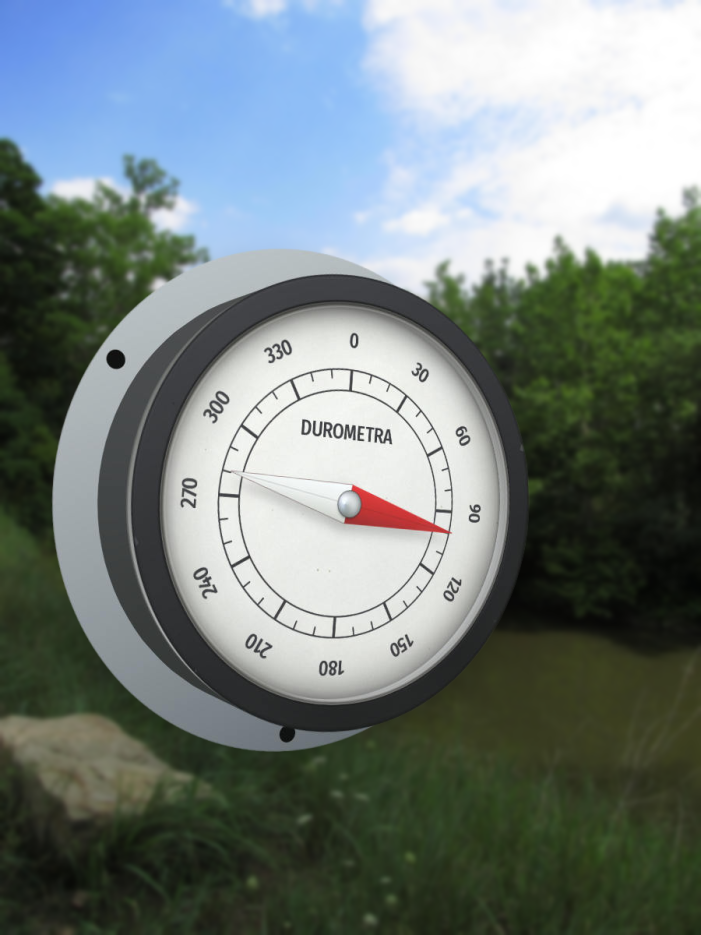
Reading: {"value": 100, "unit": "°"}
